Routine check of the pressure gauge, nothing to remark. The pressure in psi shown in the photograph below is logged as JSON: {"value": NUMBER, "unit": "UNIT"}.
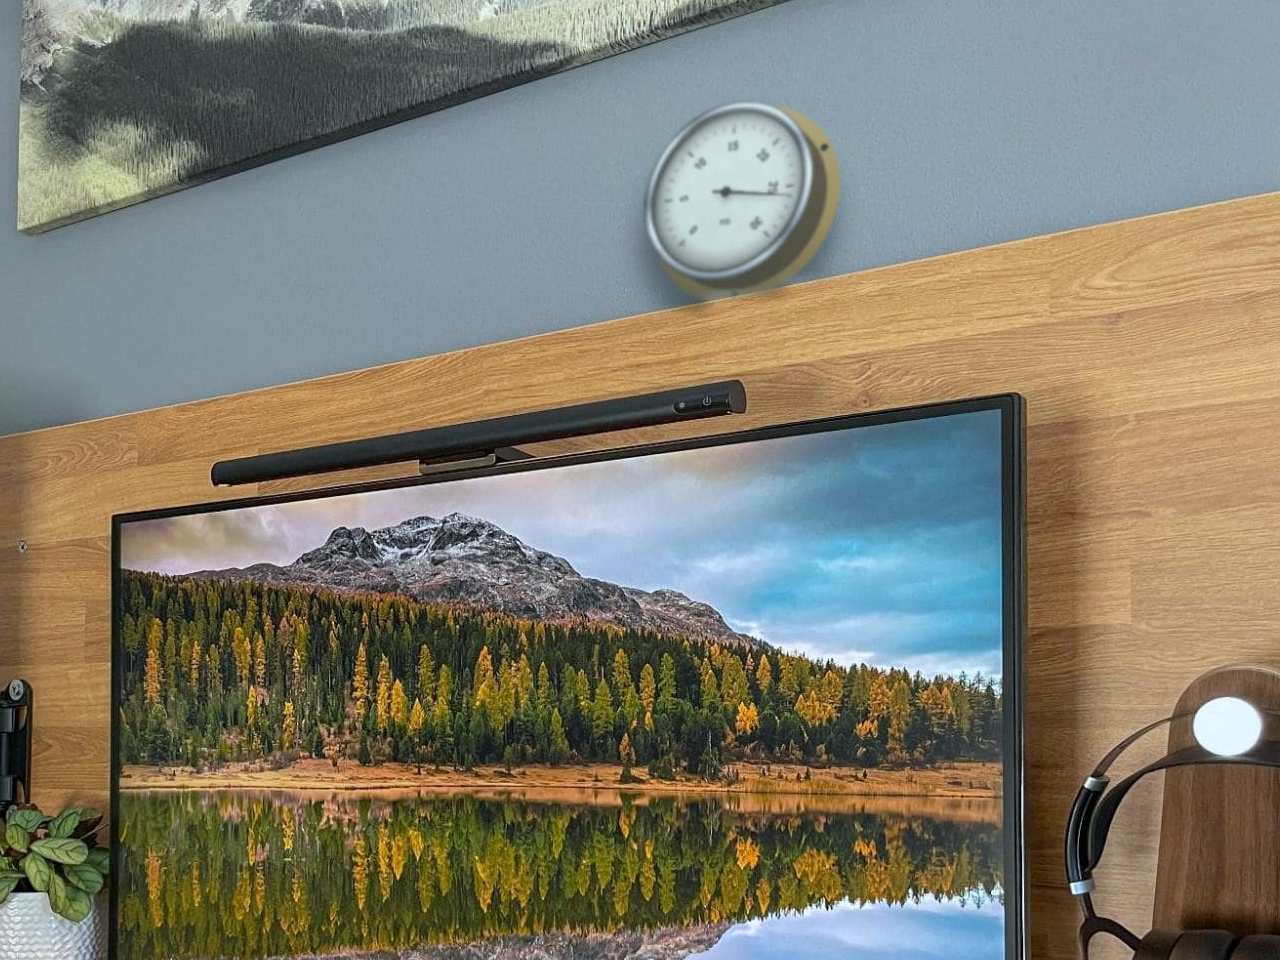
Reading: {"value": 26, "unit": "psi"}
